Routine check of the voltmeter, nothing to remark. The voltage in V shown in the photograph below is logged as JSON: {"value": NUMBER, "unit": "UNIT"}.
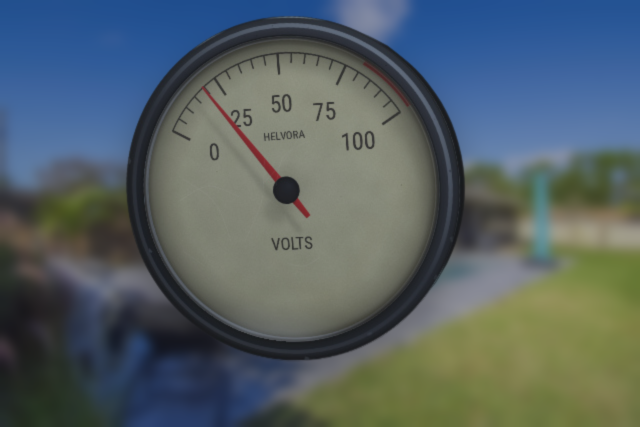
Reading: {"value": 20, "unit": "V"}
